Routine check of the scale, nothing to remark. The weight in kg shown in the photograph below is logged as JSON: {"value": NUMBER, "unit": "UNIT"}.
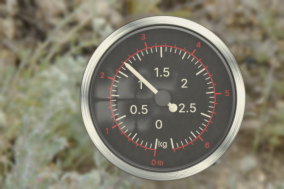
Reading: {"value": 1.1, "unit": "kg"}
